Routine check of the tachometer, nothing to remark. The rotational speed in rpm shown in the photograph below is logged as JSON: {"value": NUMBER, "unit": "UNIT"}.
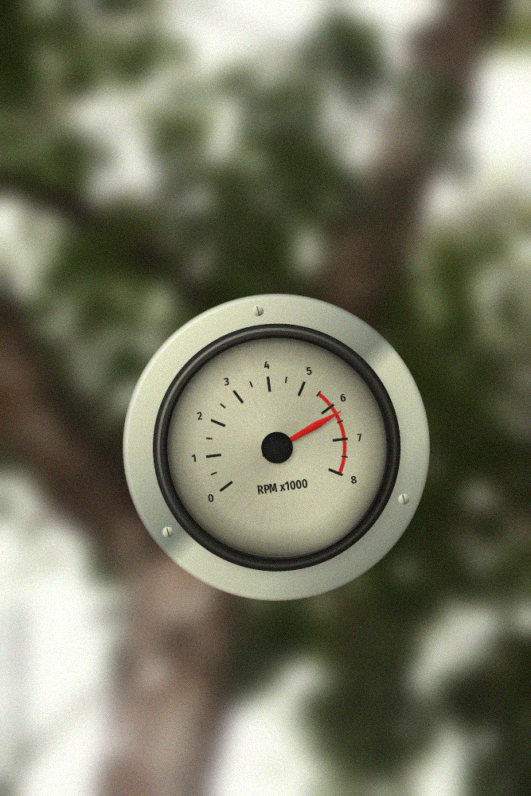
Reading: {"value": 6250, "unit": "rpm"}
